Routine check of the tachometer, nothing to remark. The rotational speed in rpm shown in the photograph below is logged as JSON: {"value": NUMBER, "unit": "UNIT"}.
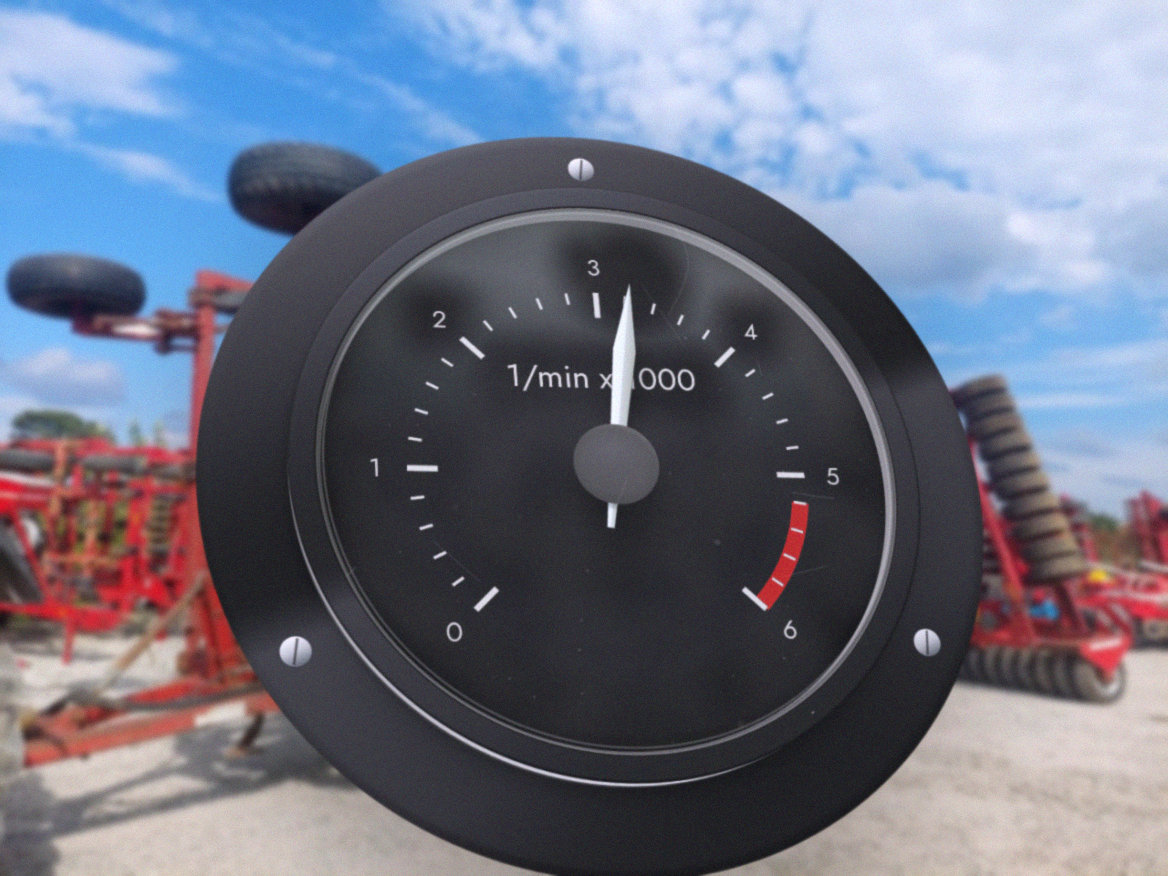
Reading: {"value": 3200, "unit": "rpm"}
